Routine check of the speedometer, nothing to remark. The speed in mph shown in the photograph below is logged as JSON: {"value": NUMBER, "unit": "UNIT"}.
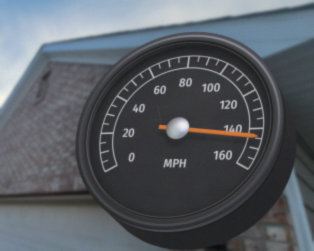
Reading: {"value": 145, "unit": "mph"}
